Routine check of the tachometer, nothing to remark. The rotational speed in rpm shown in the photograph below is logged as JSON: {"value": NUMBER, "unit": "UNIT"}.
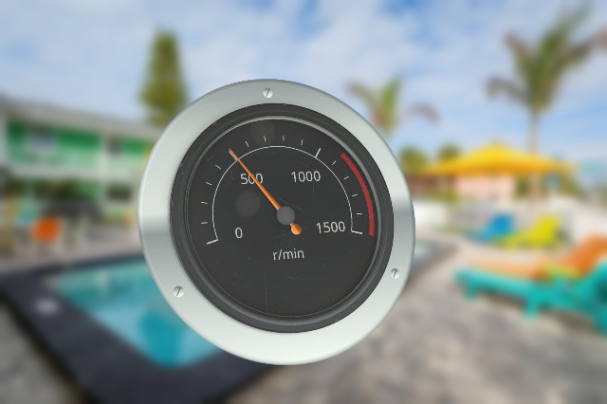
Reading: {"value": 500, "unit": "rpm"}
